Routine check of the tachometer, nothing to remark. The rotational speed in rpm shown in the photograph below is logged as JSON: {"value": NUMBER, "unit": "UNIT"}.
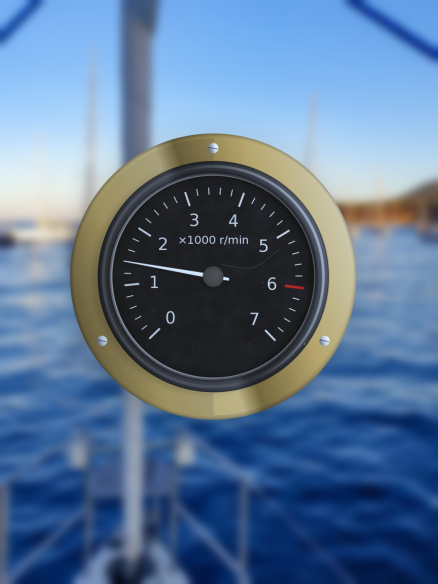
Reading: {"value": 1400, "unit": "rpm"}
